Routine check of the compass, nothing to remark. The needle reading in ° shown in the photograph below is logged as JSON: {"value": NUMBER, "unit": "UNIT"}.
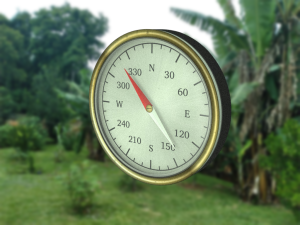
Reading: {"value": 320, "unit": "°"}
